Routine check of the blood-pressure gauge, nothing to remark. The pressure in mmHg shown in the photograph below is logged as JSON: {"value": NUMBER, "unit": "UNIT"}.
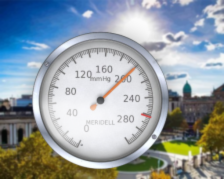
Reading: {"value": 200, "unit": "mmHg"}
